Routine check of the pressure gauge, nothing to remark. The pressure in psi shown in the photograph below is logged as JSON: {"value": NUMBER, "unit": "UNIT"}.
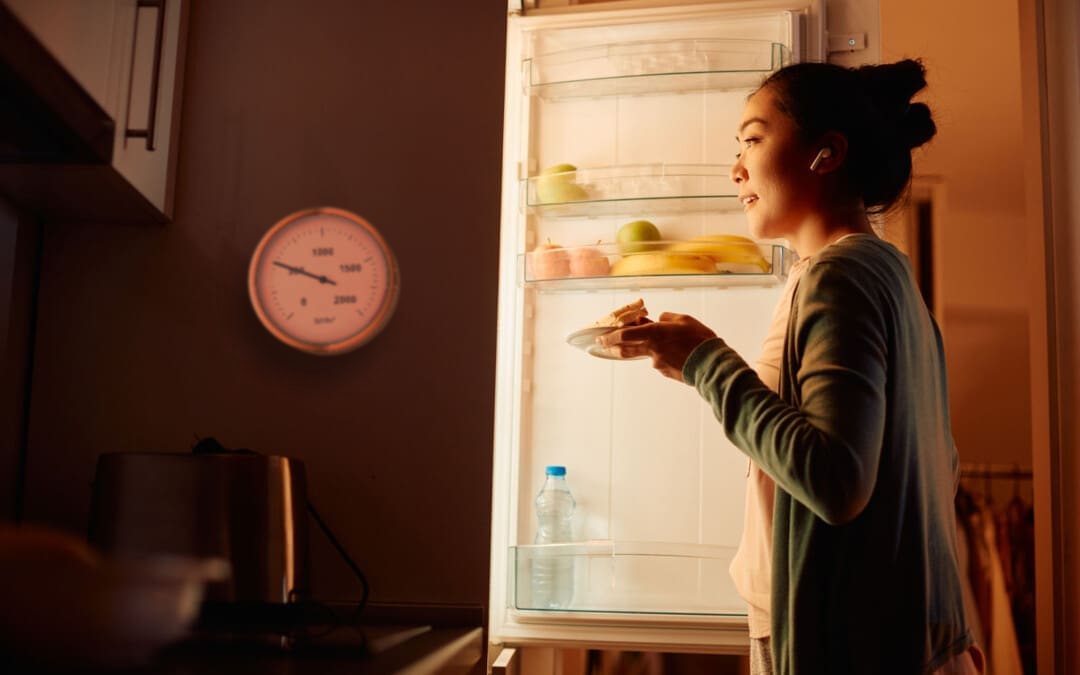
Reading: {"value": 500, "unit": "psi"}
